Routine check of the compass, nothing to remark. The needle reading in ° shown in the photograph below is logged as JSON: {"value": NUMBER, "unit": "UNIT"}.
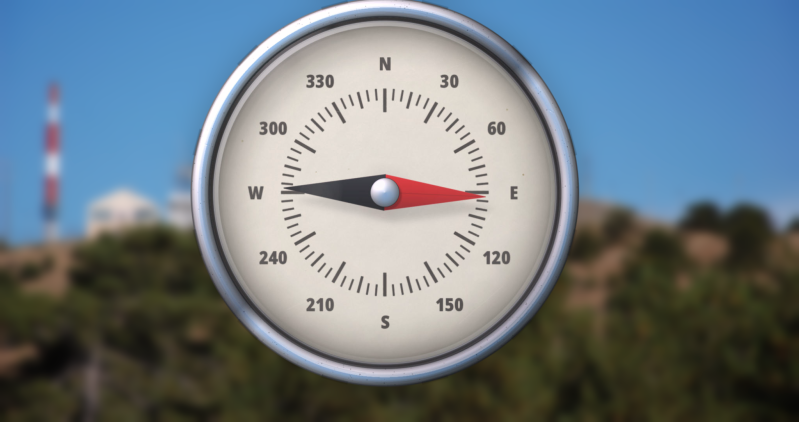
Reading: {"value": 92.5, "unit": "°"}
